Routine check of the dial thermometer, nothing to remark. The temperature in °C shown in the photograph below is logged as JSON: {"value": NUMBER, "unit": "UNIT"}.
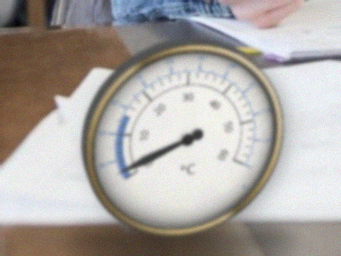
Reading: {"value": 2, "unit": "°C"}
